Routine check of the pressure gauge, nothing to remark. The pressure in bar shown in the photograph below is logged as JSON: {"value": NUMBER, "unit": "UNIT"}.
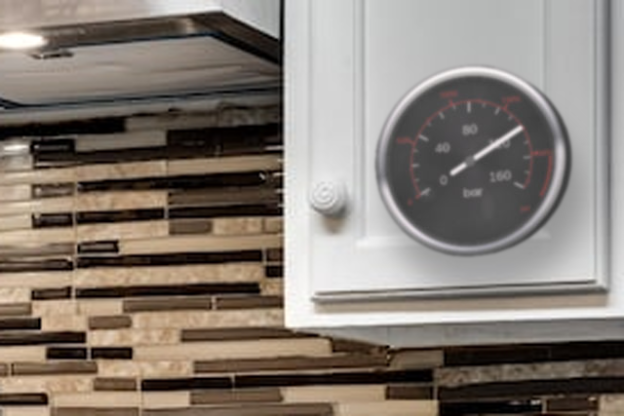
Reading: {"value": 120, "unit": "bar"}
